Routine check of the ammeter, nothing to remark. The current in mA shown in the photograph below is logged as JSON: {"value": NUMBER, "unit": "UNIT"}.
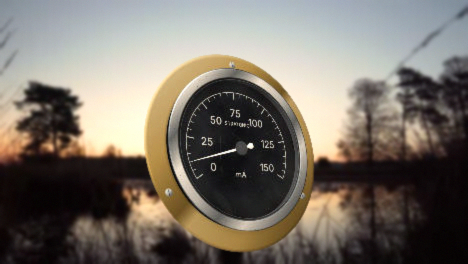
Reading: {"value": 10, "unit": "mA"}
